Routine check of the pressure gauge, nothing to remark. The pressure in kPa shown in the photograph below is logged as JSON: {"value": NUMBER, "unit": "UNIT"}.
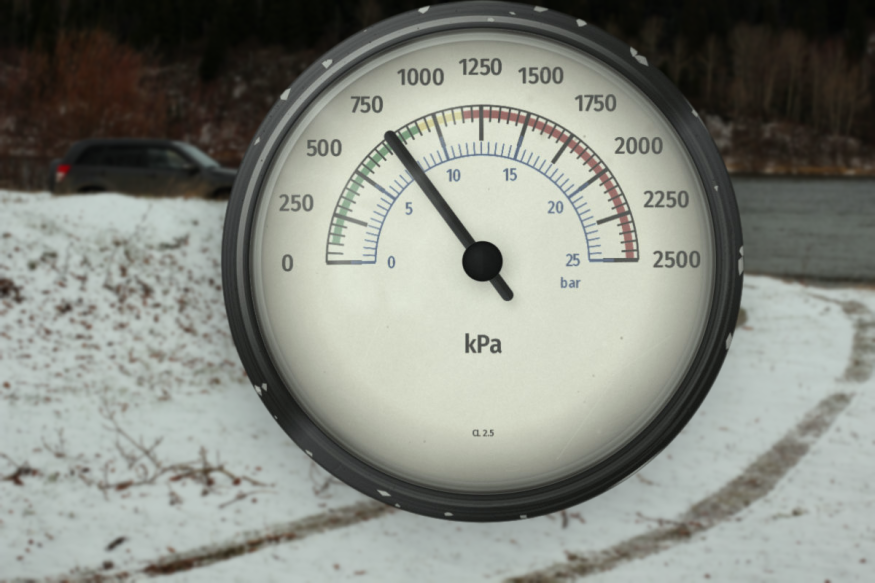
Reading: {"value": 750, "unit": "kPa"}
